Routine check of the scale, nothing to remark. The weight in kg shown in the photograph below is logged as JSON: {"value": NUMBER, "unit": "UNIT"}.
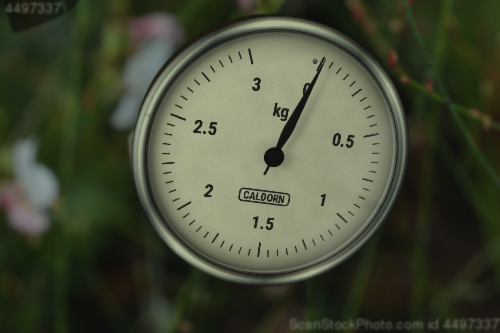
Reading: {"value": 0, "unit": "kg"}
